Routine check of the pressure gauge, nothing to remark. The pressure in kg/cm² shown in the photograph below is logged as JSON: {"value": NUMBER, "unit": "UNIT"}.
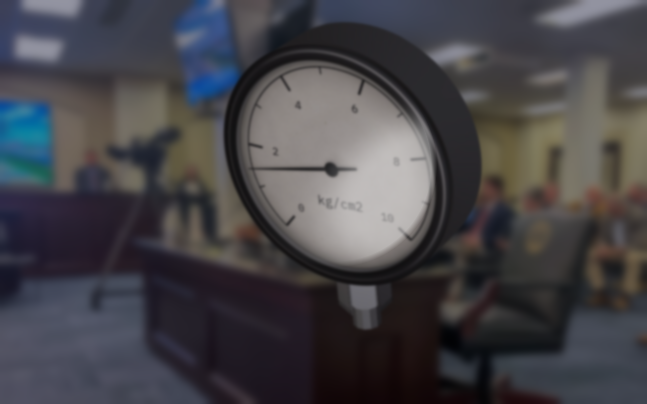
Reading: {"value": 1.5, "unit": "kg/cm²"}
